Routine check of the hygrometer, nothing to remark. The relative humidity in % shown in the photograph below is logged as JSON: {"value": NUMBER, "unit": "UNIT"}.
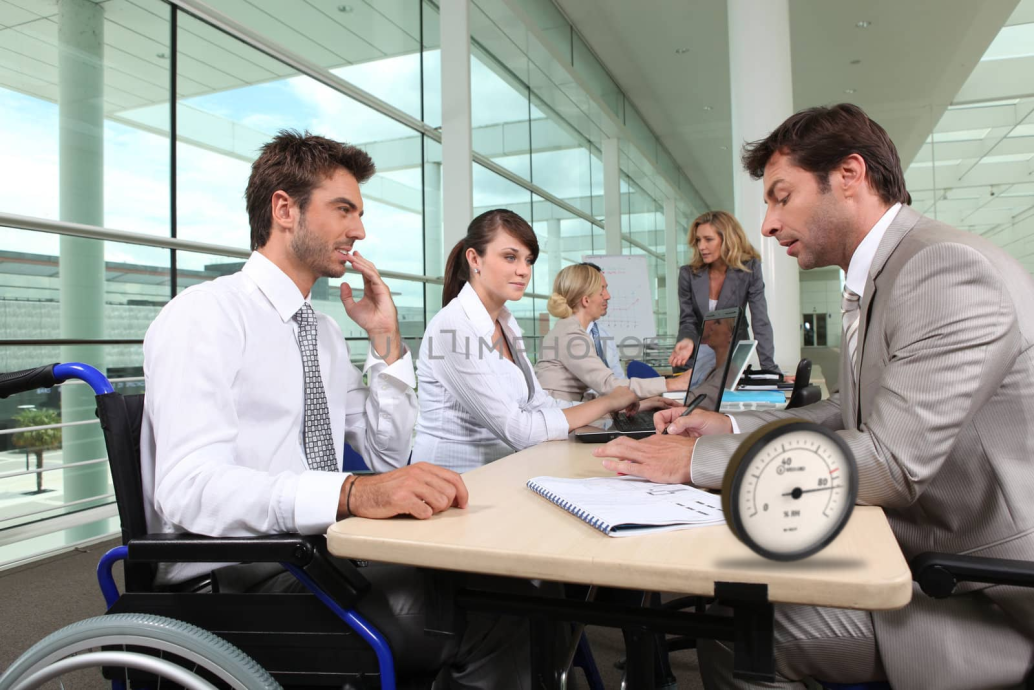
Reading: {"value": 84, "unit": "%"}
